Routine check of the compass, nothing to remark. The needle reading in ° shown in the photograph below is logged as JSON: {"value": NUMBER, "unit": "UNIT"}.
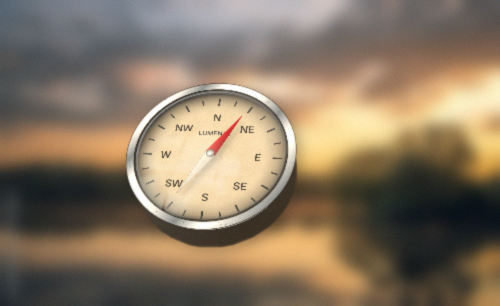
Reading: {"value": 30, "unit": "°"}
